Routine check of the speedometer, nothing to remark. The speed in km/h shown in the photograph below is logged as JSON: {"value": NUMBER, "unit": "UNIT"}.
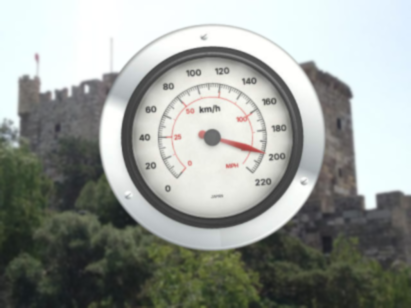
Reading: {"value": 200, "unit": "km/h"}
